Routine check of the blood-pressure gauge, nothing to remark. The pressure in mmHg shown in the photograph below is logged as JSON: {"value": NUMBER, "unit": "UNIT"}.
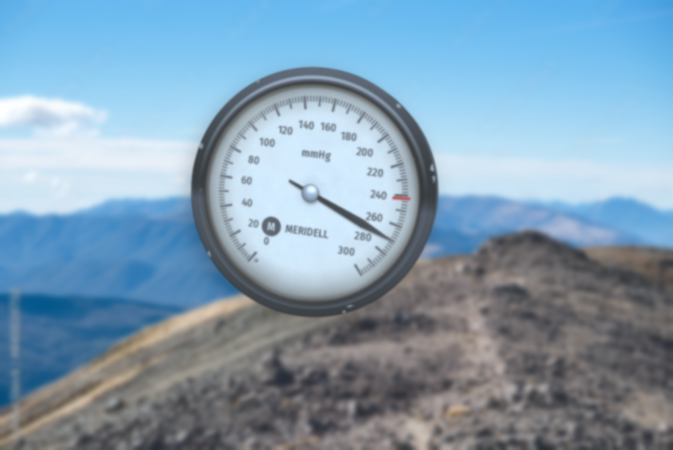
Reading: {"value": 270, "unit": "mmHg"}
